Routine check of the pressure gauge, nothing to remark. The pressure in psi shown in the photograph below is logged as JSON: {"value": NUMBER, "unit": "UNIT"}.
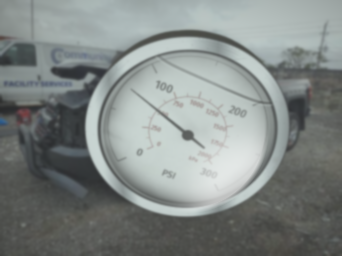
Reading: {"value": 75, "unit": "psi"}
